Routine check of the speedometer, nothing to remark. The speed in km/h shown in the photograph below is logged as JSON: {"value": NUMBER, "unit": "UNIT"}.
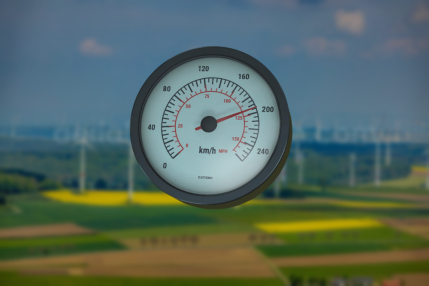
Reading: {"value": 195, "unit": "km/h"}
